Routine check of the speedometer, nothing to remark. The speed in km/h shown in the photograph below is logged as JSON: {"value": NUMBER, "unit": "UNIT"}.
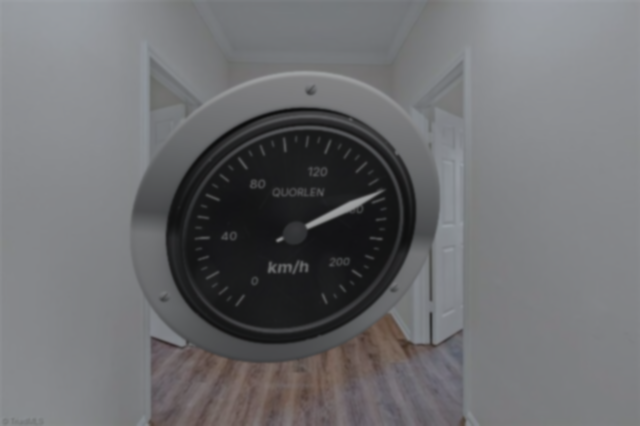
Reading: {"value": 155, "unit": "km/h"}
